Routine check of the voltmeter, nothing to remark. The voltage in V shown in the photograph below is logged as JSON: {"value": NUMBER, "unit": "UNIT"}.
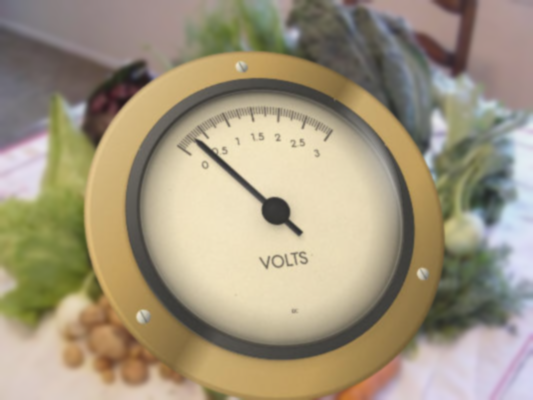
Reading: {"value": 0.25, "unit": "V"}
